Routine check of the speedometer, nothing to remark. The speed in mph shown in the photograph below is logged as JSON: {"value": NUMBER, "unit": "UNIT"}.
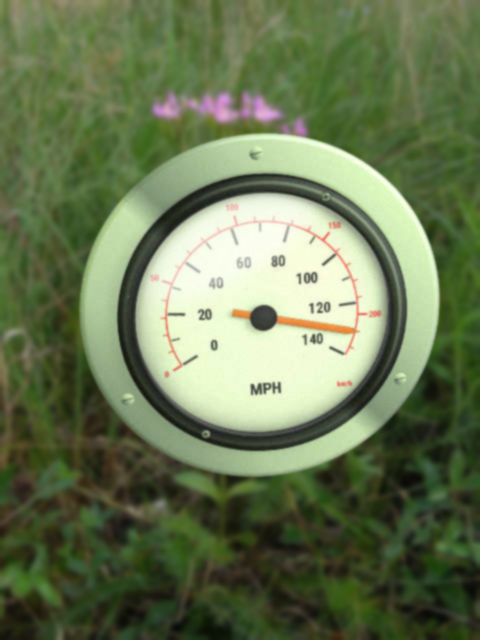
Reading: {"value": 130, "unit": "mph"}
